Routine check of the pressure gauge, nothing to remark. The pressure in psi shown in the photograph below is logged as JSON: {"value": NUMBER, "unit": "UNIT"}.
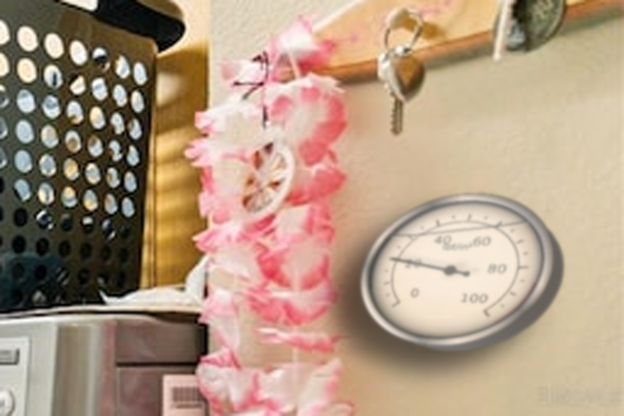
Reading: {"value": 20, "unit": "psi"}
